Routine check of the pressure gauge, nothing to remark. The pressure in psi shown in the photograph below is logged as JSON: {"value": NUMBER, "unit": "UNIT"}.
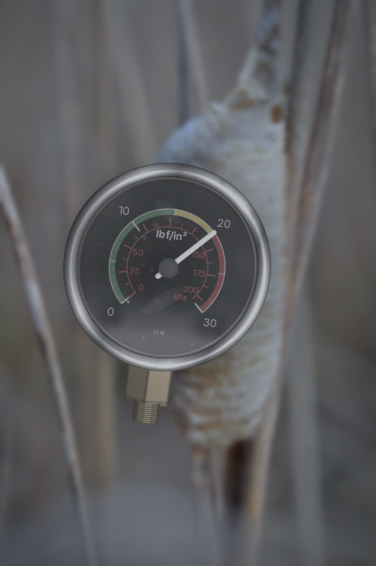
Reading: {"value": 20, "unit": "psi"}
